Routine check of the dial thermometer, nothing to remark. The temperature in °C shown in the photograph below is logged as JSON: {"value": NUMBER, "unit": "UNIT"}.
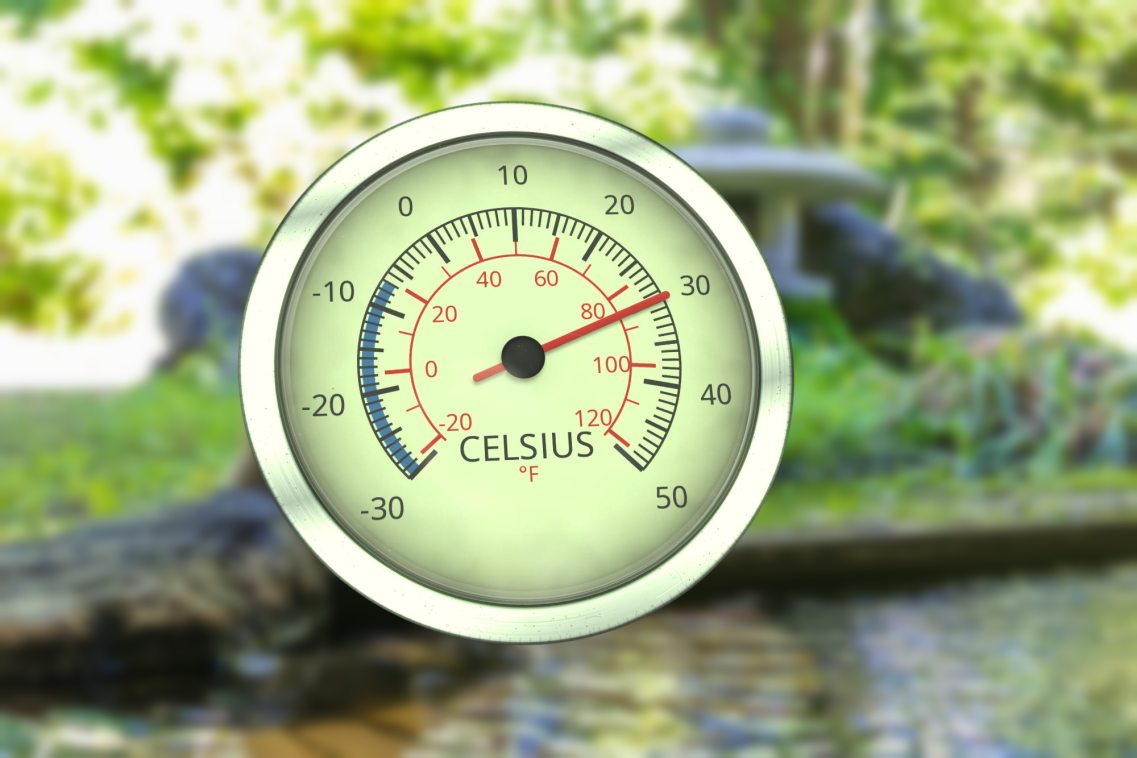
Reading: {"value": 30, "unit": "°C"}
